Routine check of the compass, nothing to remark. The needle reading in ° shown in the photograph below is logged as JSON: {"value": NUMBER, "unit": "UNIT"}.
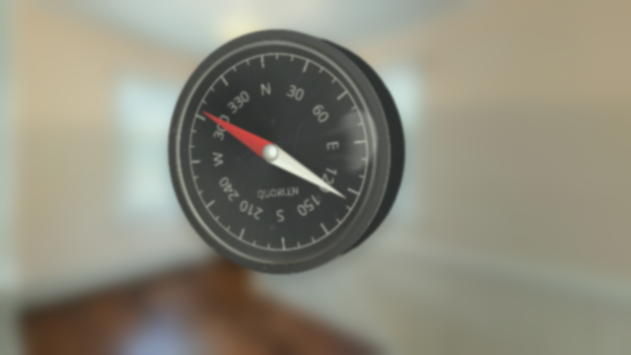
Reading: {"value": 305, "unit": "°"}
